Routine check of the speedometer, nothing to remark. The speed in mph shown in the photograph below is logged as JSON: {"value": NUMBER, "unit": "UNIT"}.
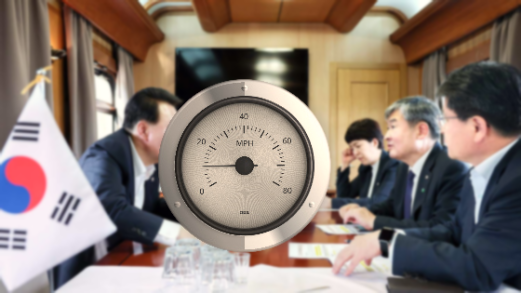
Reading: {"value": 10, "unit": "mph"}
